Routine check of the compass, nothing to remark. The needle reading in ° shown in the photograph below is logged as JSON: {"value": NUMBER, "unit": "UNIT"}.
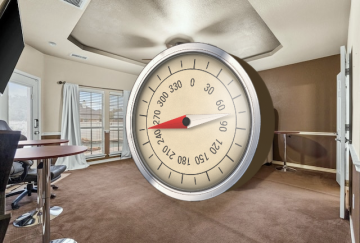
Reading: {"value": 255, "unit": "°"}
